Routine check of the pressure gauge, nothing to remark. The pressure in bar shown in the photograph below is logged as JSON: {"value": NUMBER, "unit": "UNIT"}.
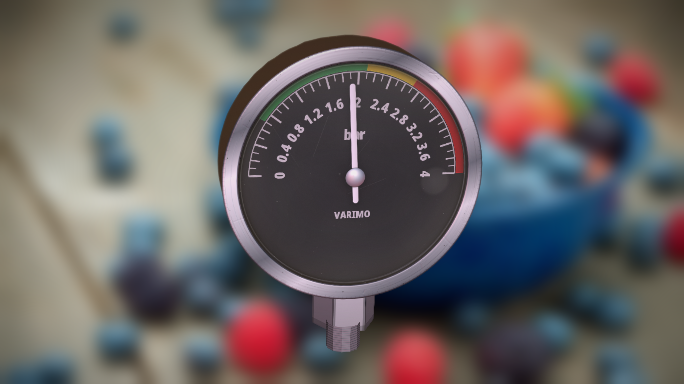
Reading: {"value": 1.9, "unit": "bar"}
